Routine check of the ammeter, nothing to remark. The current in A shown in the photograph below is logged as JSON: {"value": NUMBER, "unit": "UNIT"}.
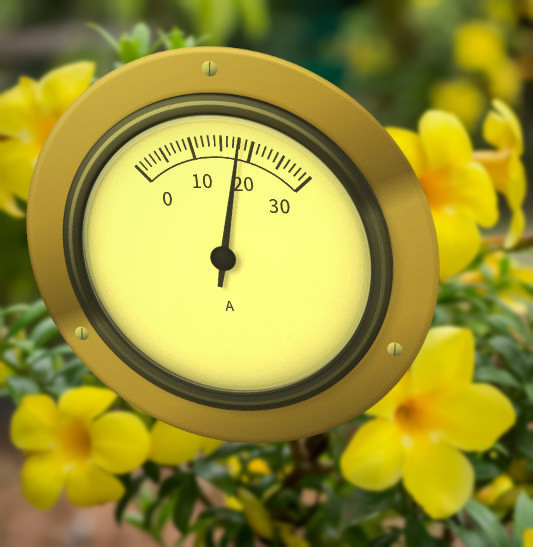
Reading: {"value": 18, "unit": "A"}
